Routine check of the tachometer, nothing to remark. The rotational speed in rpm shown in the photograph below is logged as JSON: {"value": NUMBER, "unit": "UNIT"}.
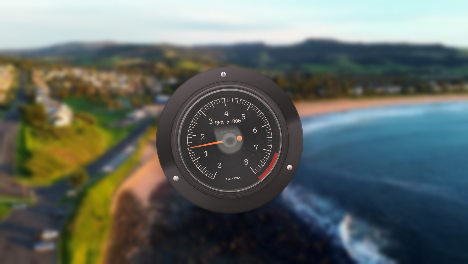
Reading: {"value": 1500, "unit": "rpm"}
